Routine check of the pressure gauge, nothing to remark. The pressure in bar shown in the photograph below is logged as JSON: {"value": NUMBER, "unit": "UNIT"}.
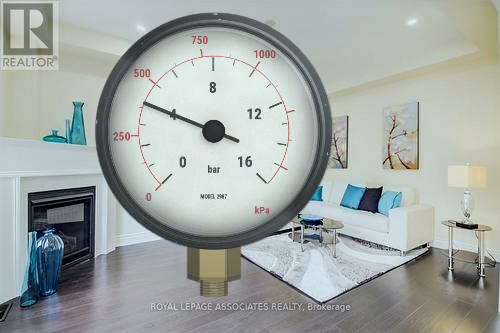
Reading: {"value": 4, "unit": "bar"}
